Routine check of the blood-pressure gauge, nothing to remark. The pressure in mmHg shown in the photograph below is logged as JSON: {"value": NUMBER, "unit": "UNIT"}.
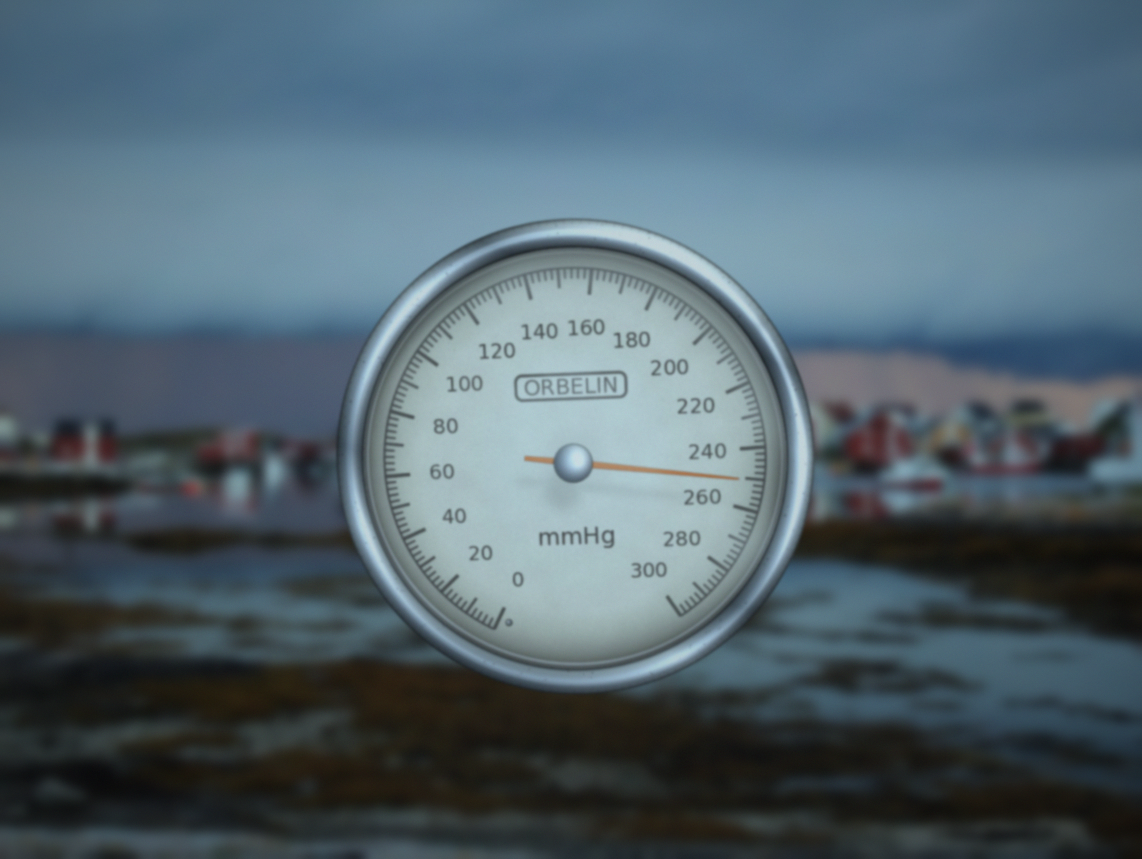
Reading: {"value": 250, "unit": "mmHg"}
